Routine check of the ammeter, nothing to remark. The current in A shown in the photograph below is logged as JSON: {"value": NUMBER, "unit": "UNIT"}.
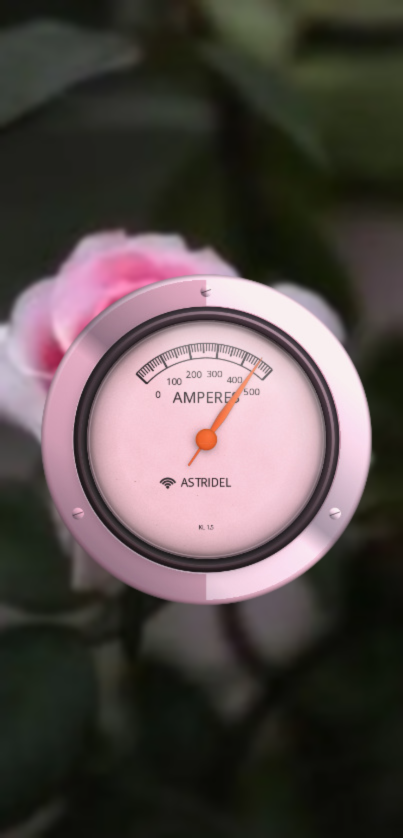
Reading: {"value": 450, "unit": "A"}
